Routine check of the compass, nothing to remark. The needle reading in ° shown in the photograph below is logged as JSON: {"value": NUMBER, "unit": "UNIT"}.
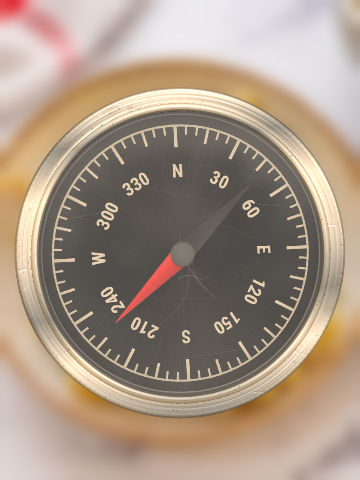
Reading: {"value": 227.5, "unit": "°"}
